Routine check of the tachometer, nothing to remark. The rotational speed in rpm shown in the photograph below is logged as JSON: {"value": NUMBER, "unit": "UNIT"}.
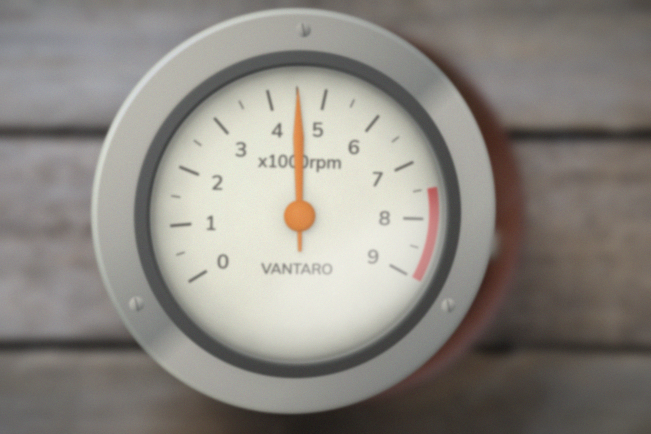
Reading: {"value": 4500, "unit": "rpm"}
